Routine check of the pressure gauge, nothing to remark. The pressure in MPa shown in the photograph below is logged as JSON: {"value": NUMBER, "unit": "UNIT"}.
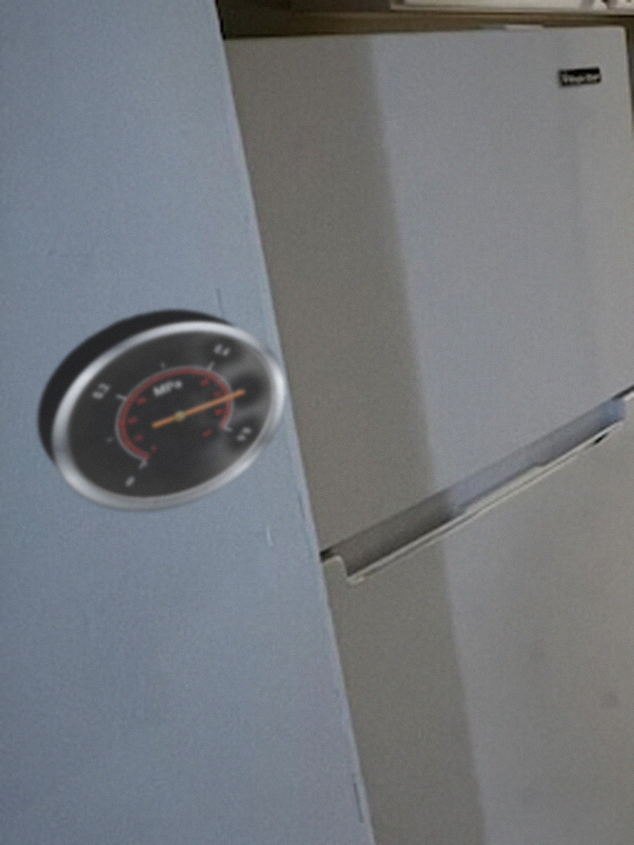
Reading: {"value": 0.5, "unit": "MPa"}
